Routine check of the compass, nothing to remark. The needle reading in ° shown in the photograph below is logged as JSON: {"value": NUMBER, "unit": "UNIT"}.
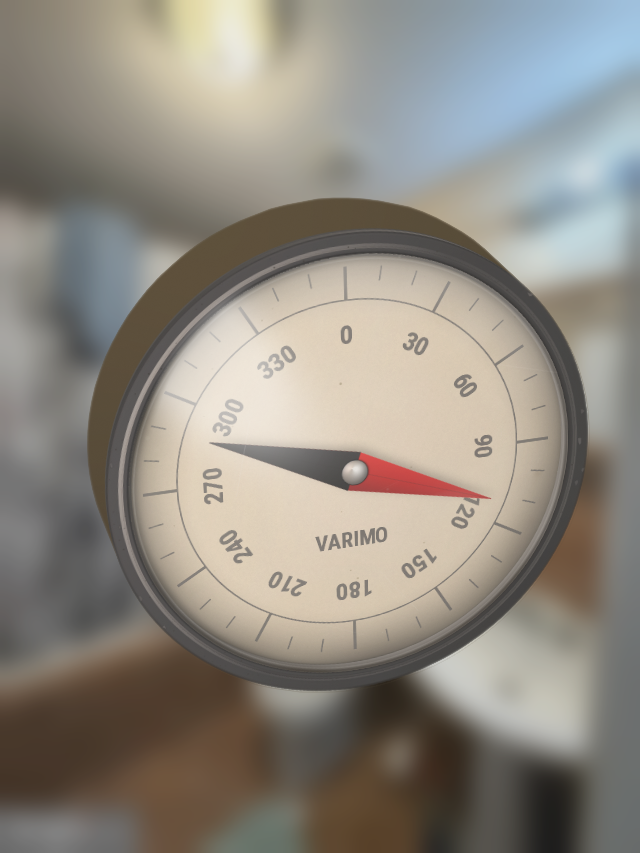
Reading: {"value": 110, "unit": "°"}
